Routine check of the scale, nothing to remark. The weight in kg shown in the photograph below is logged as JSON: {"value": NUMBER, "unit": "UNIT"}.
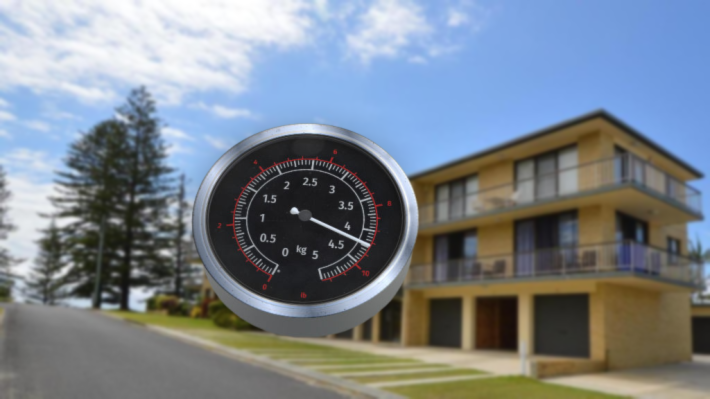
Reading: {"value": 4.25, "unit": "kg"}
